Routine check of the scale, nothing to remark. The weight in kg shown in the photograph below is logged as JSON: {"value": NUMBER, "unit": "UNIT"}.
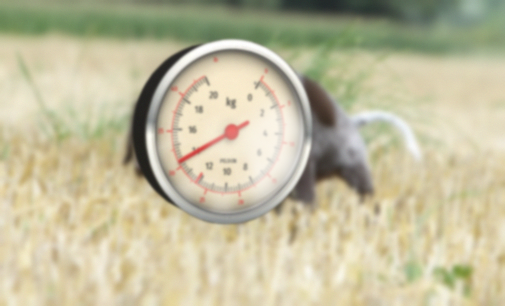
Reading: {"value": 14, "unit": "kg"}
